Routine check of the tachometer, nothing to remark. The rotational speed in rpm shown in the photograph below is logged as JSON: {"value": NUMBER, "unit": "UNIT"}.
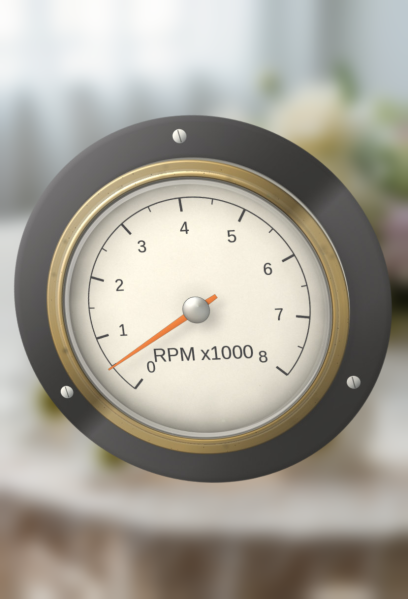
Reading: {"value": 500, "unit": "rpm"}
